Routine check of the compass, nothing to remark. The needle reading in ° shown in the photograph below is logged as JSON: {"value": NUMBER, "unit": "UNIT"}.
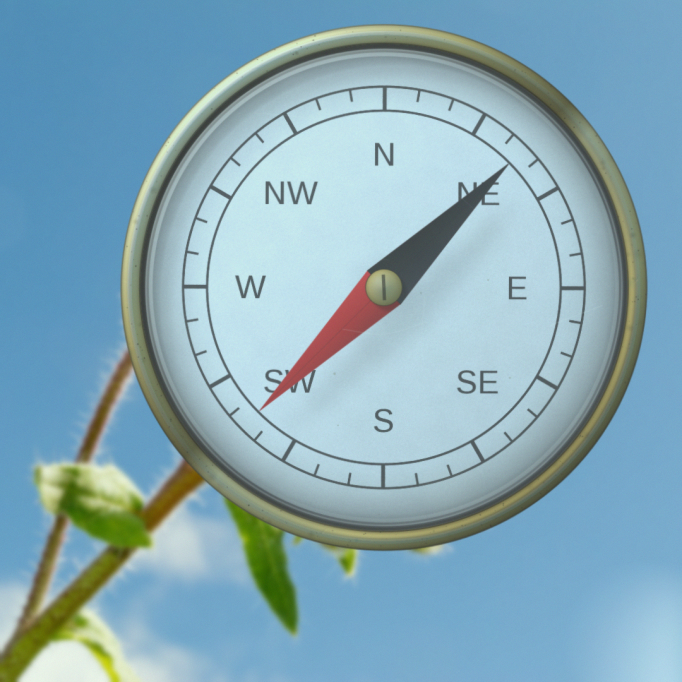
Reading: {"value": 225, "unit": "°"}
